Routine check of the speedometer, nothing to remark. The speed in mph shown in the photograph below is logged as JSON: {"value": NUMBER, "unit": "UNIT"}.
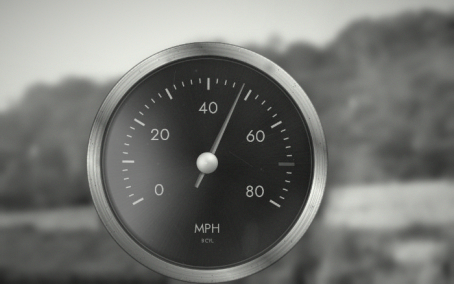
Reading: {"value": 48, "unit": "mph"}
